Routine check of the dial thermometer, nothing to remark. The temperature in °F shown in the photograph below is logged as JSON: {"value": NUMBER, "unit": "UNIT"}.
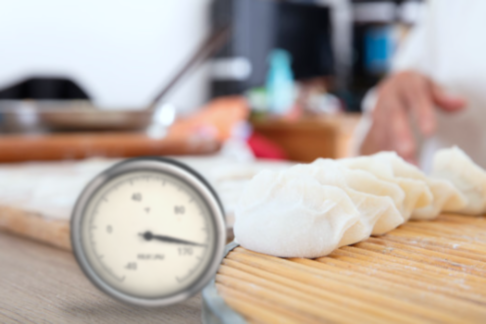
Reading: {"value": 110, "unit": "°F"}
